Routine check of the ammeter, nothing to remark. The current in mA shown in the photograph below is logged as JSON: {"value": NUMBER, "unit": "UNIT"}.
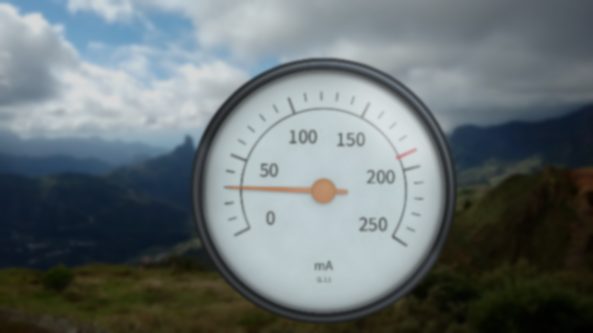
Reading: {"value": 30, "unit": "mA"}
